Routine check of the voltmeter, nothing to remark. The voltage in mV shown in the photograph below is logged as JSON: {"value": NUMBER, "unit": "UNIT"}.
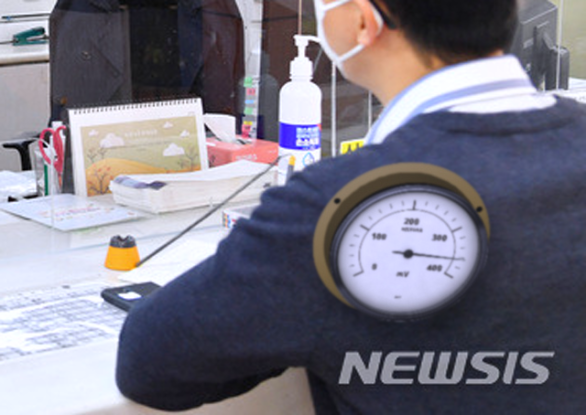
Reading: {"value": 360, "unit": "mV"}
